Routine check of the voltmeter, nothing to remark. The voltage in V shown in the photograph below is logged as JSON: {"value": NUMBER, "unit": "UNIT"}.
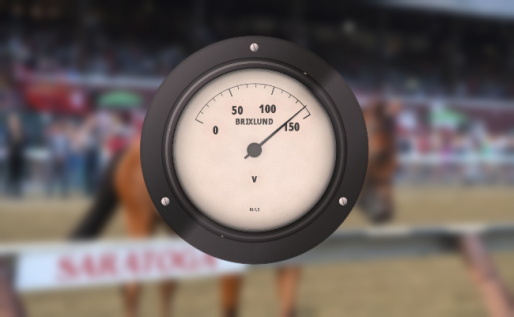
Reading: {"value": 140, "unit": "V"}
